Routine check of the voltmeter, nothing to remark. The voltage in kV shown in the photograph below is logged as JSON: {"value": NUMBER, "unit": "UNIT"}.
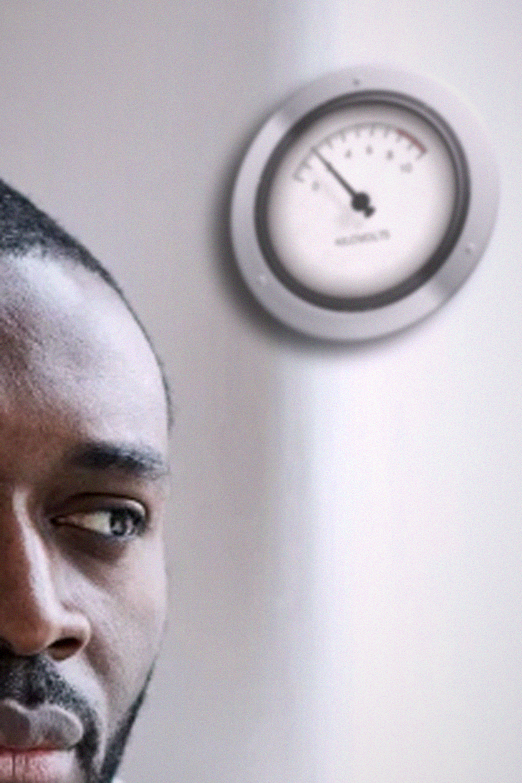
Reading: {"value": 2, "unit": "kV"}
